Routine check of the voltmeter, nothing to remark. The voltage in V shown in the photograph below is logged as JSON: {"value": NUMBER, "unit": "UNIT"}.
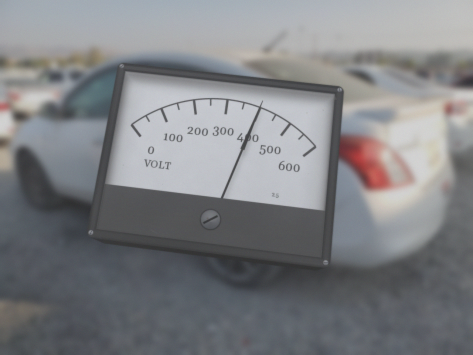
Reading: {"value": 400, "unit": "V"}
